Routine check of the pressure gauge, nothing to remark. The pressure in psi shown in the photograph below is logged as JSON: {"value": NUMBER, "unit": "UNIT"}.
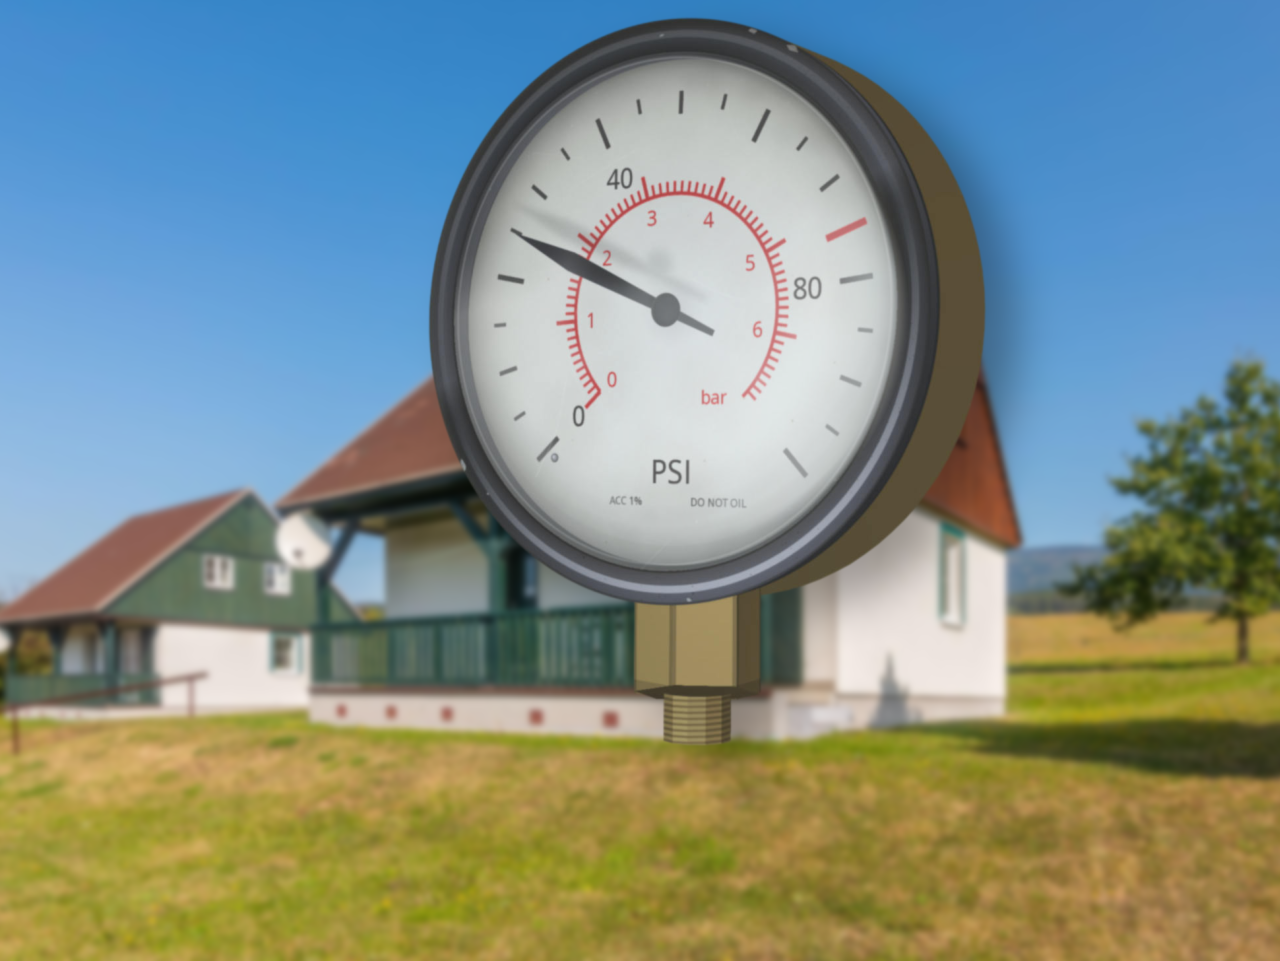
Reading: {"value": 25, "unit": "psi"}
